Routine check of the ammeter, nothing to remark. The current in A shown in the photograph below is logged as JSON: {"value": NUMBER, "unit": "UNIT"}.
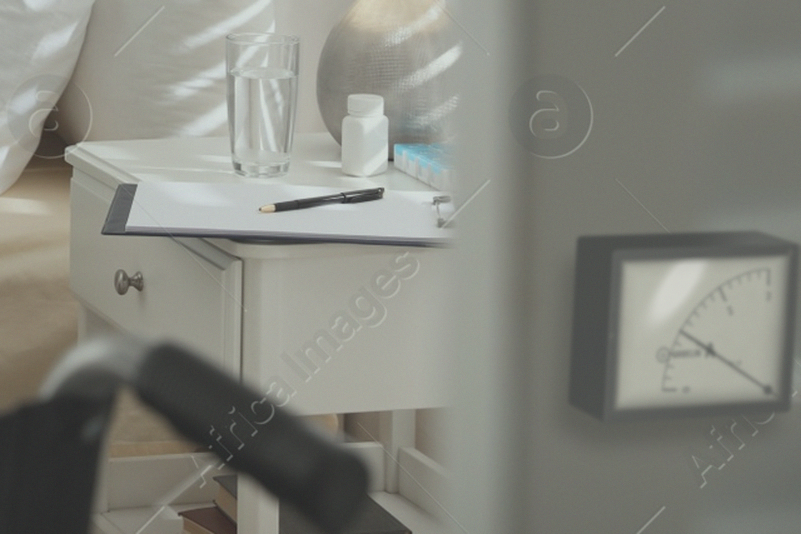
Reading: {"value": 1, "unit": "A"}
